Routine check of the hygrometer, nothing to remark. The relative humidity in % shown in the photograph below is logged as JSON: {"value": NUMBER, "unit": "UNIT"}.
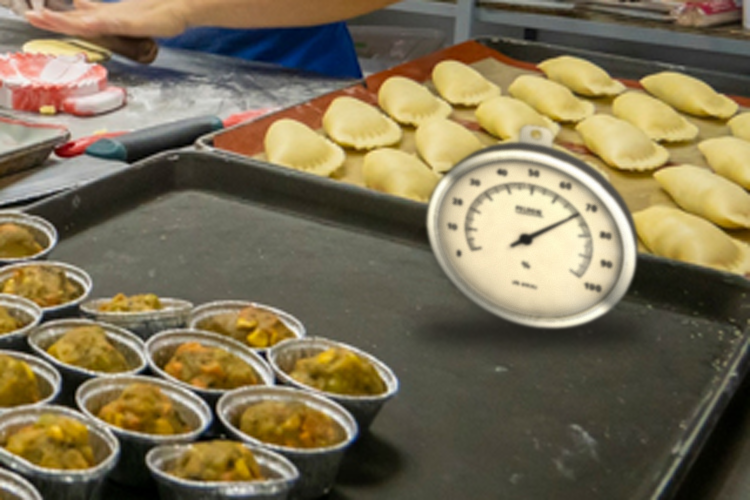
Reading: {"value": 70, "unit": "%"}
